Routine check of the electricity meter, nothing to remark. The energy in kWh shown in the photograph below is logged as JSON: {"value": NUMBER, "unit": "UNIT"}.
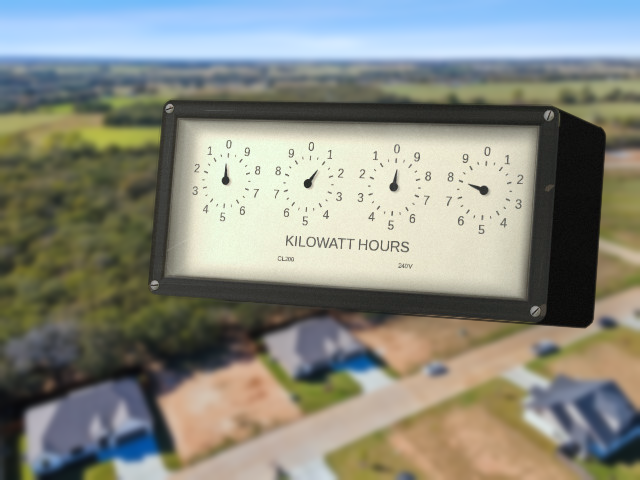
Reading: {"value": 98, "unit": "kWh"}
